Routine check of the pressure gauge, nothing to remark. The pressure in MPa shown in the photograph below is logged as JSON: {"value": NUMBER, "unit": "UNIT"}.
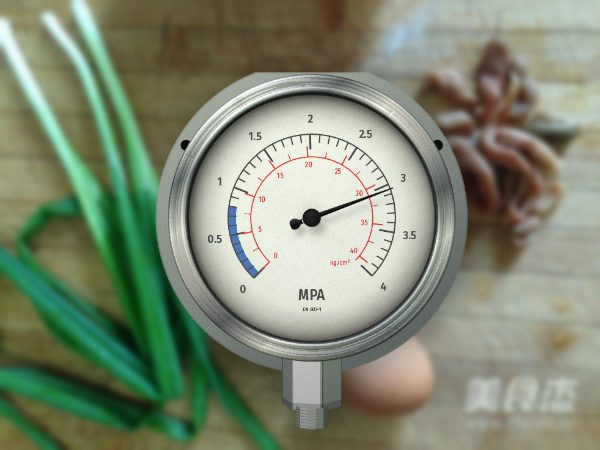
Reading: {"value": 3.05, "unit": "MPa"}
